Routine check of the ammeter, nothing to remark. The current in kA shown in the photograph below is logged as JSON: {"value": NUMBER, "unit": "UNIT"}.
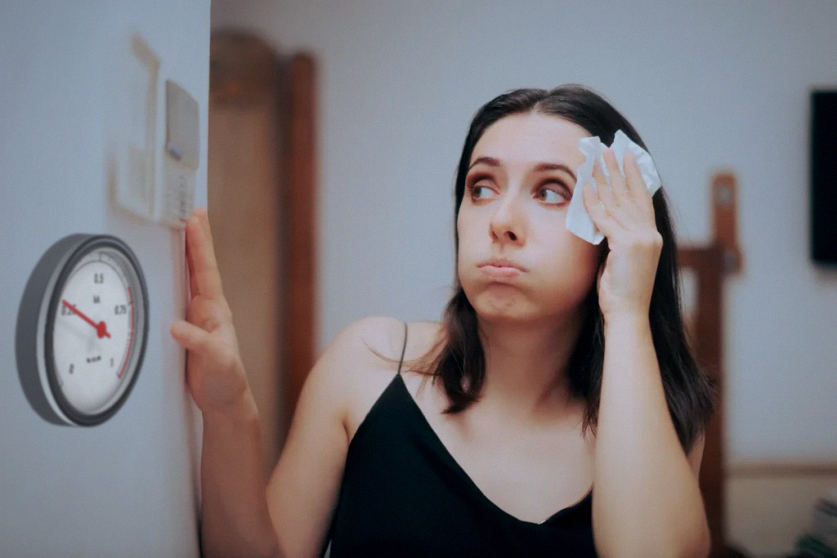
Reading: {"value": 0.25, "unit": "kA"}
